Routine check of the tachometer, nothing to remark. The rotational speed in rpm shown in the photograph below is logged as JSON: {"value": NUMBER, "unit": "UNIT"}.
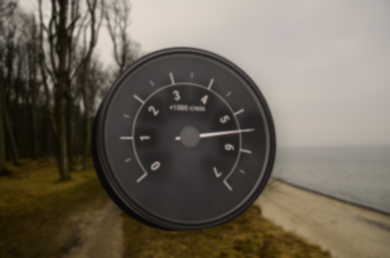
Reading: {"value": 5500, "unit": "rpm"}
